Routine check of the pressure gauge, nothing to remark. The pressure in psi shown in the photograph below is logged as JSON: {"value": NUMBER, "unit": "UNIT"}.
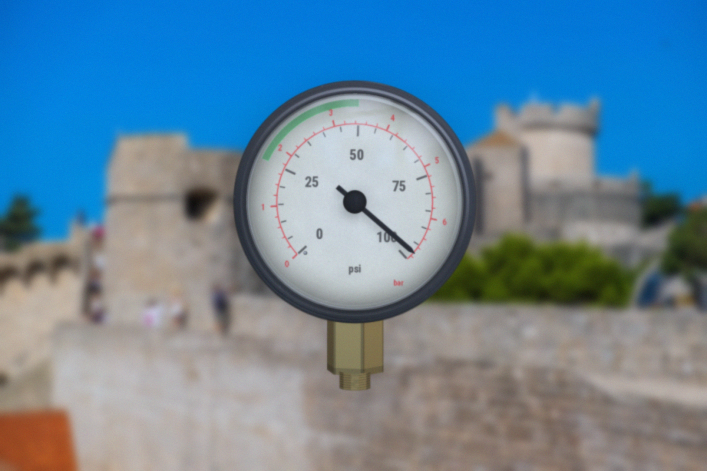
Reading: {"value": 97.5, "unit": "psi"}
